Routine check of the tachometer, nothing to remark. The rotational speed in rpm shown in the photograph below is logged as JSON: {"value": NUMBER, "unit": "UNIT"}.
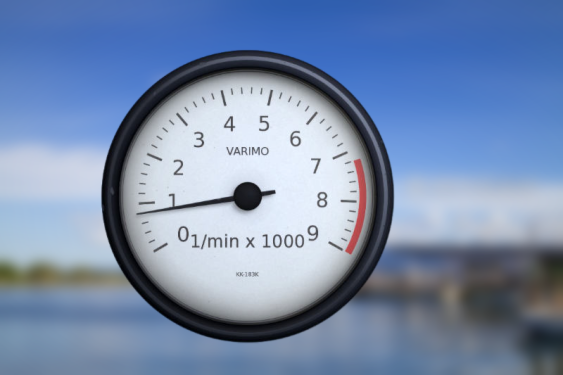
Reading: {"value": 800, "unit": "rpm"}
